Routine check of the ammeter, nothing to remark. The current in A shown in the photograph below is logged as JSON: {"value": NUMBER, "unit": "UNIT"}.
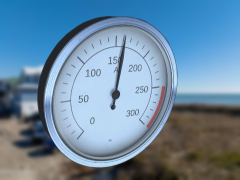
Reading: {"value": 160, "unit": "A"}
